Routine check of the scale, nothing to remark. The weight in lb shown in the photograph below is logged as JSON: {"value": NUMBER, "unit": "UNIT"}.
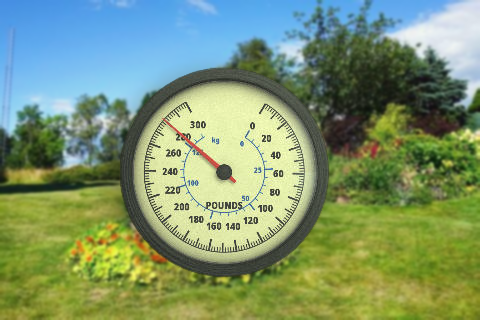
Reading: {"value": 280, "unit": "lb"}
